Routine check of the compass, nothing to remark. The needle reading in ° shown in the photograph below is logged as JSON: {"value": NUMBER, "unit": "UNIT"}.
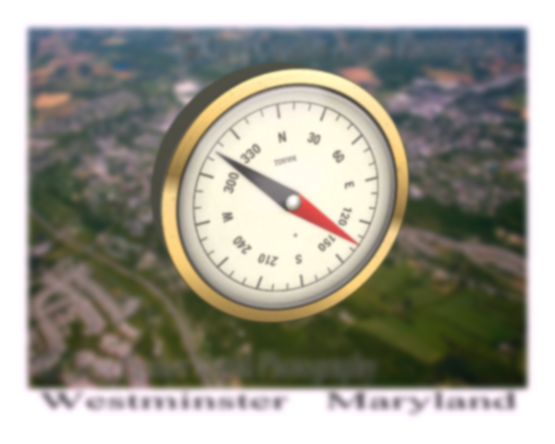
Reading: {"value": 135, "unit": "°"}
